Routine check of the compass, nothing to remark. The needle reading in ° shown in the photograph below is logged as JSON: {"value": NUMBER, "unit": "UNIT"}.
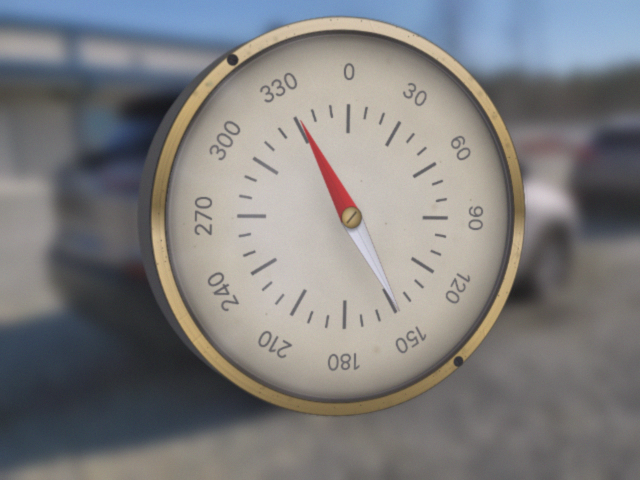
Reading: {"value": 330, "unit": "°"}
